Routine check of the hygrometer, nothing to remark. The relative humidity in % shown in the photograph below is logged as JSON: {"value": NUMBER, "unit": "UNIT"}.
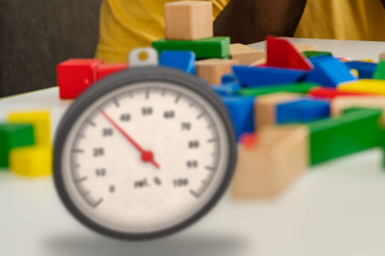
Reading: {"value": 35, "unit": "%"}
